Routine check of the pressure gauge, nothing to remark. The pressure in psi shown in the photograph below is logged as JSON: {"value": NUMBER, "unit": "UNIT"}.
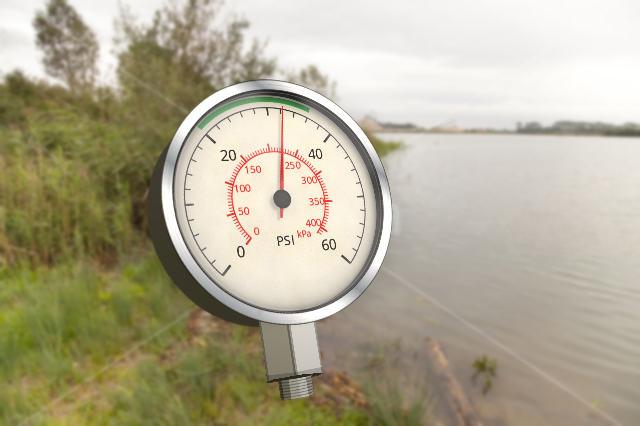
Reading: {"value": 32, "unit": "psi"}
